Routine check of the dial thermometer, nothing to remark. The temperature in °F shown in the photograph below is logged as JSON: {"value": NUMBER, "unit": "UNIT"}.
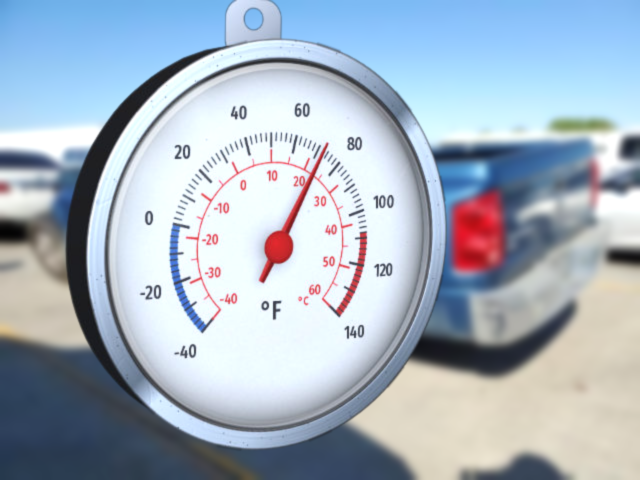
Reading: {"value": 70, "unit": "°F"}
